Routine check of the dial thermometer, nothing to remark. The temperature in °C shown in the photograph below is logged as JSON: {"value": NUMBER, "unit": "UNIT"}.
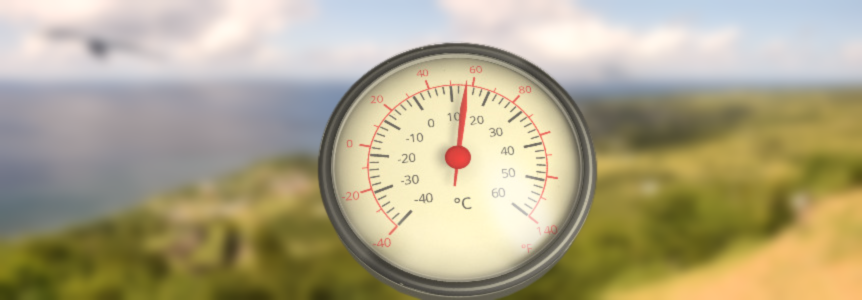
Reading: {"value": 14, "unit": "°C"}
